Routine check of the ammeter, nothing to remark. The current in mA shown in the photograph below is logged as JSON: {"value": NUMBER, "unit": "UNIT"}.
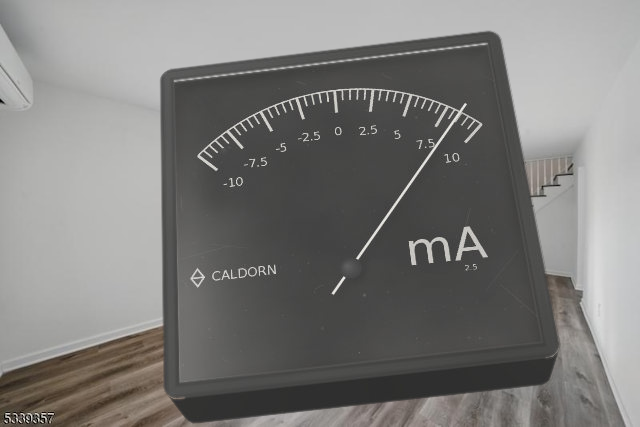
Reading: {"value": 8.5, "unit": "mA"}
